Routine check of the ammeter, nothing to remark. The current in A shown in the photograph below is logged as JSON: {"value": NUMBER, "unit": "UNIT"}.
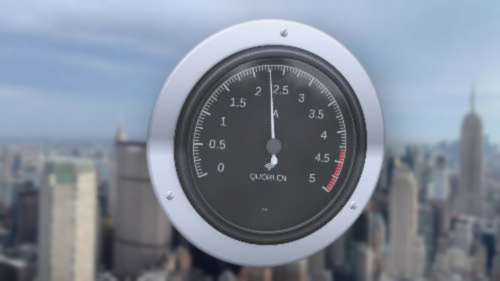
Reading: {"value": 2.25, "unit": "A"}
